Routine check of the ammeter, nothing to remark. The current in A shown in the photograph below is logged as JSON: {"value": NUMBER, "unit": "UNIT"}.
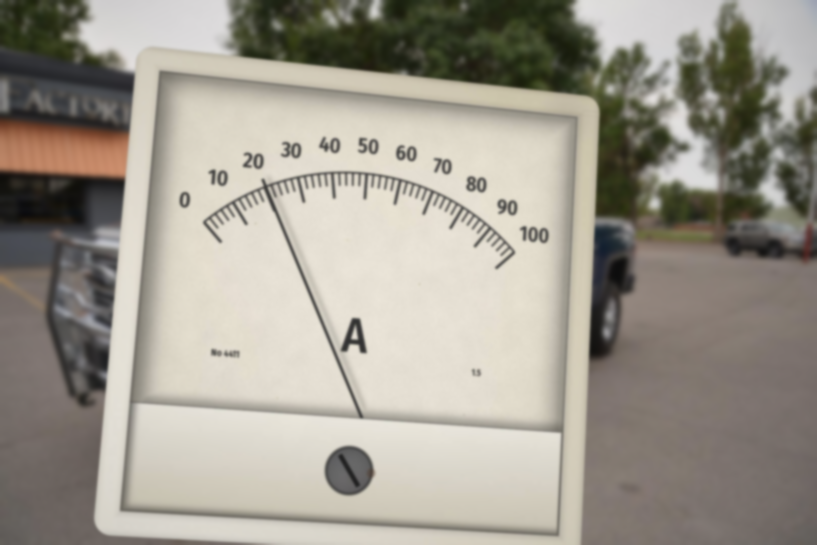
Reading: {"value": 20, "unit": "A"}
